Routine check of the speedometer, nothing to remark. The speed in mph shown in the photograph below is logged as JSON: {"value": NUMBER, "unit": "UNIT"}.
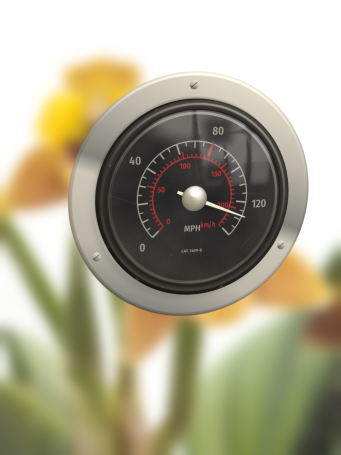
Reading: {"value": 127.5, "unit": "mph"}
